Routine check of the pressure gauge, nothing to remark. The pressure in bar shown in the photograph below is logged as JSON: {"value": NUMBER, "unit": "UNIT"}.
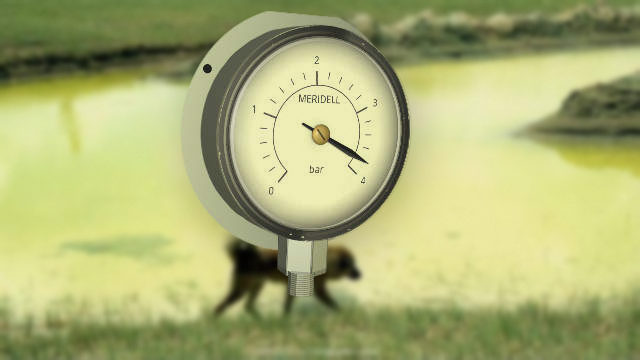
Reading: {"value": 3.8, "unit": "bar"}
